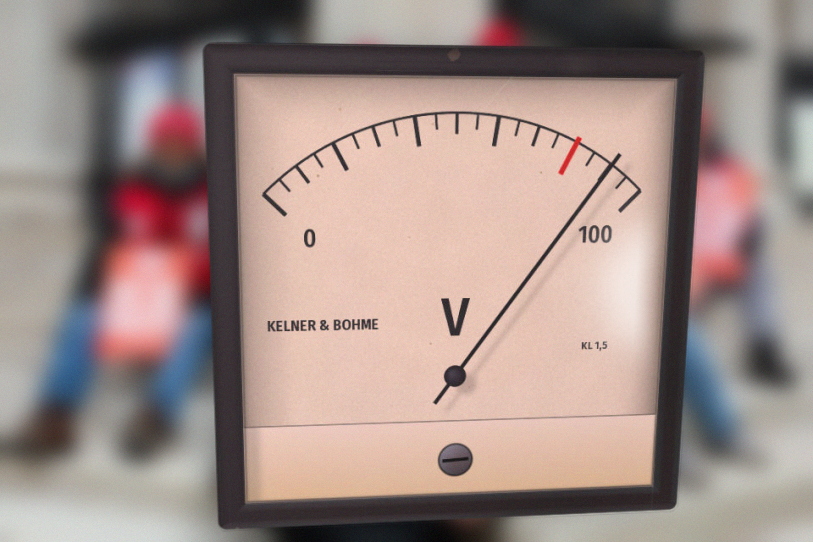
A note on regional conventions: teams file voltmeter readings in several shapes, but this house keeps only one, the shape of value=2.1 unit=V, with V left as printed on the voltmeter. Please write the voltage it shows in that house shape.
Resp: value=90 unit=V
